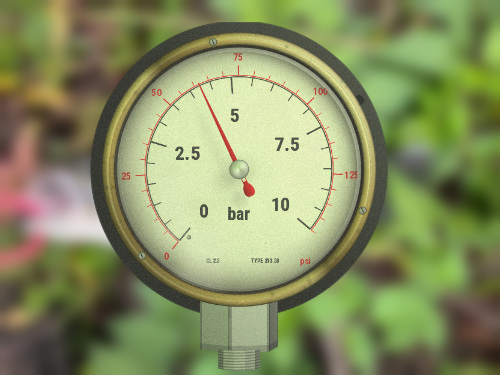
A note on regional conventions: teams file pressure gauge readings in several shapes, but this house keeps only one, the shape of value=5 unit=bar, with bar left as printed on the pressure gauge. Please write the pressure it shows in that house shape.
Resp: value=4.25 unit=bar
